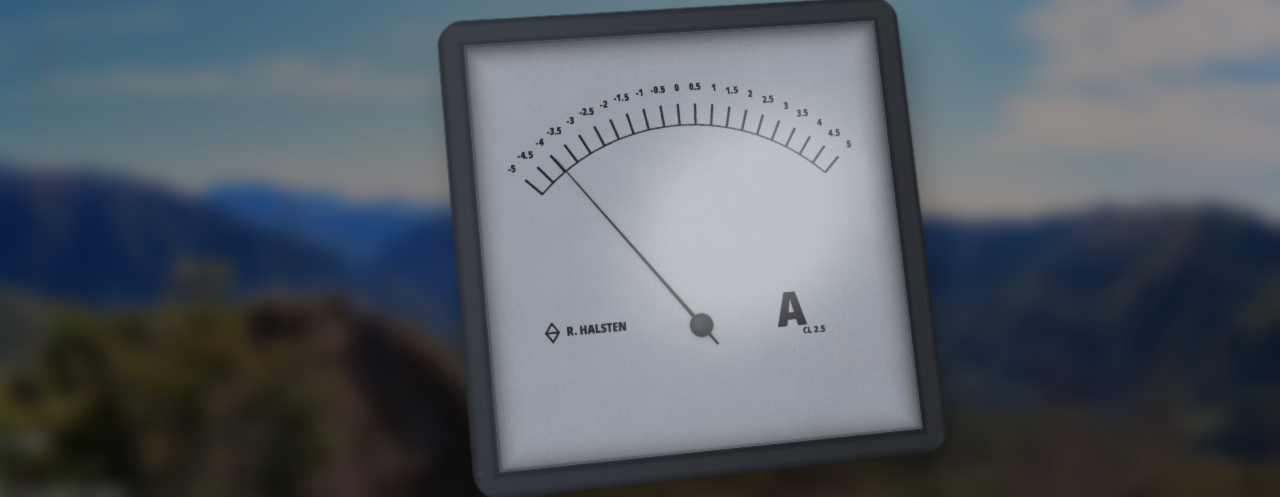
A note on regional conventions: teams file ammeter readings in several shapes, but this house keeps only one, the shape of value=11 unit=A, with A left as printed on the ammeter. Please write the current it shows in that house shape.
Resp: value=-4 unit=A
